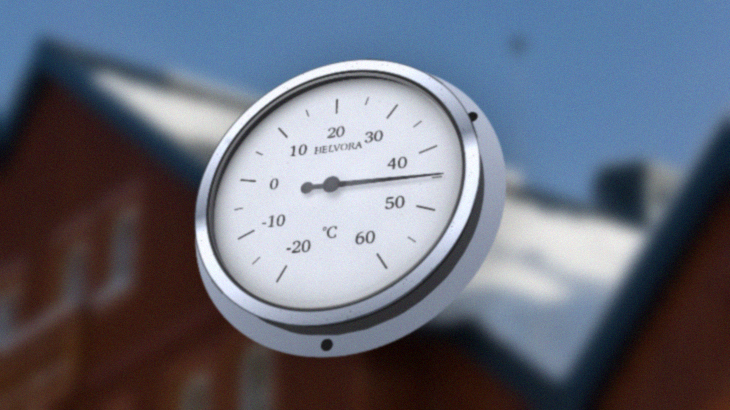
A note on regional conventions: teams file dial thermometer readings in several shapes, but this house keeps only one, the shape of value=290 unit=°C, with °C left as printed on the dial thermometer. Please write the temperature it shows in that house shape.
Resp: value=45 unit=°C
